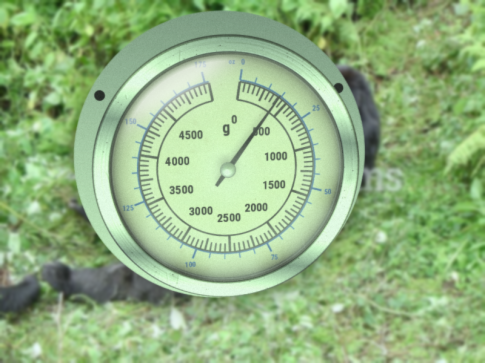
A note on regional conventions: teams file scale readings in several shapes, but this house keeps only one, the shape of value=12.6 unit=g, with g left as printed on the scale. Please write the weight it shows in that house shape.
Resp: value=400 unit=g
